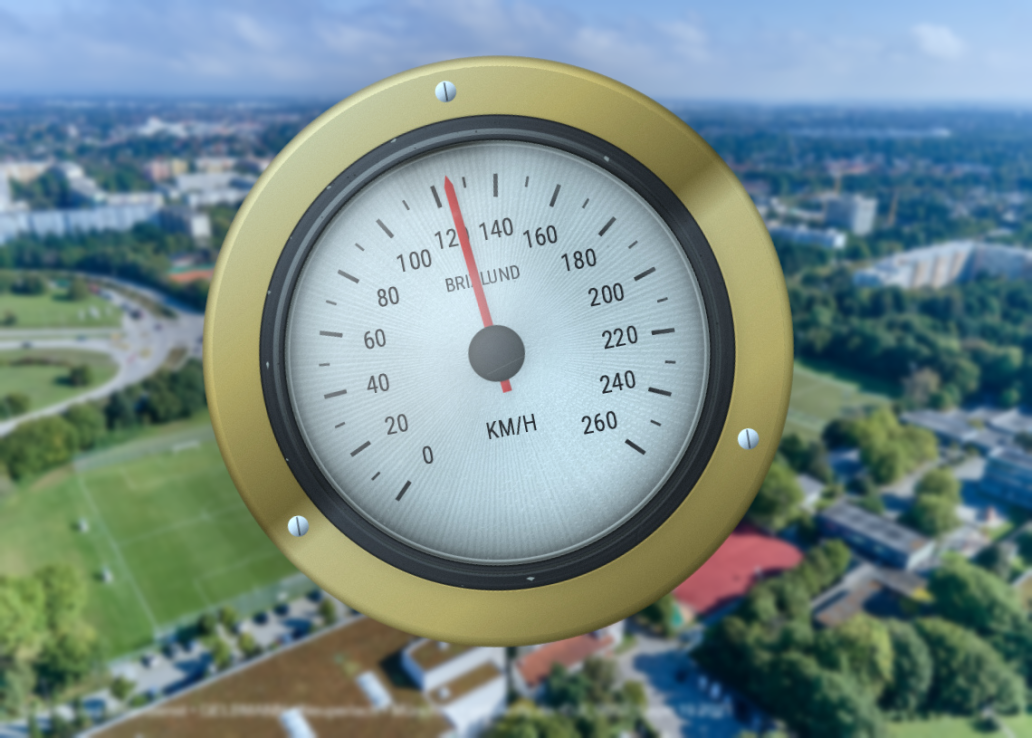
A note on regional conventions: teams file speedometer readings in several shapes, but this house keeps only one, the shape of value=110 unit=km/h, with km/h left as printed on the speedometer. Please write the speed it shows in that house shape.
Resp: value=125 unit=km/h
